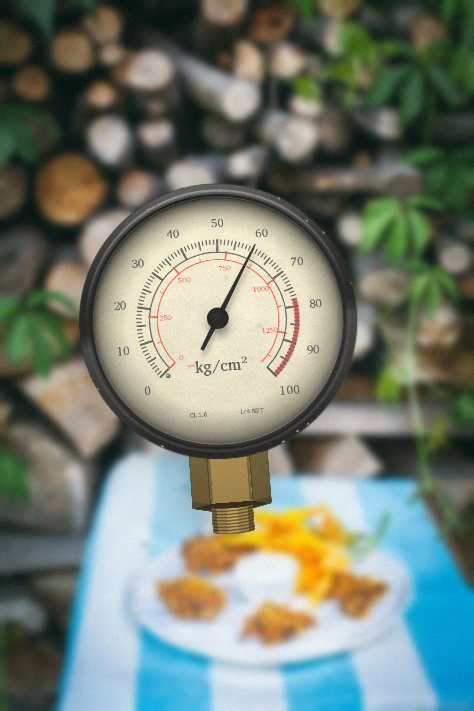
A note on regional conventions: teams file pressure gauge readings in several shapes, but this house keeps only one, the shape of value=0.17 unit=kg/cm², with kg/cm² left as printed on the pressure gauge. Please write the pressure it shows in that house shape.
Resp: value=60 unit=kg/cm²
